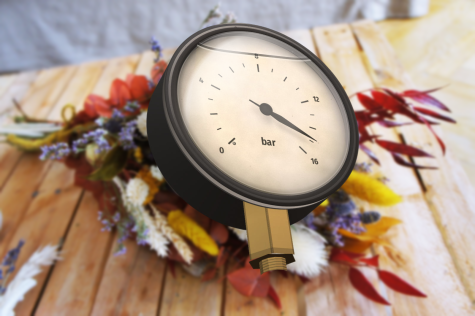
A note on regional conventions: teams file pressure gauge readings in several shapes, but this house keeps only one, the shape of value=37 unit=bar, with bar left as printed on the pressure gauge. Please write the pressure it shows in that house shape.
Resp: value=15 unit=bar
